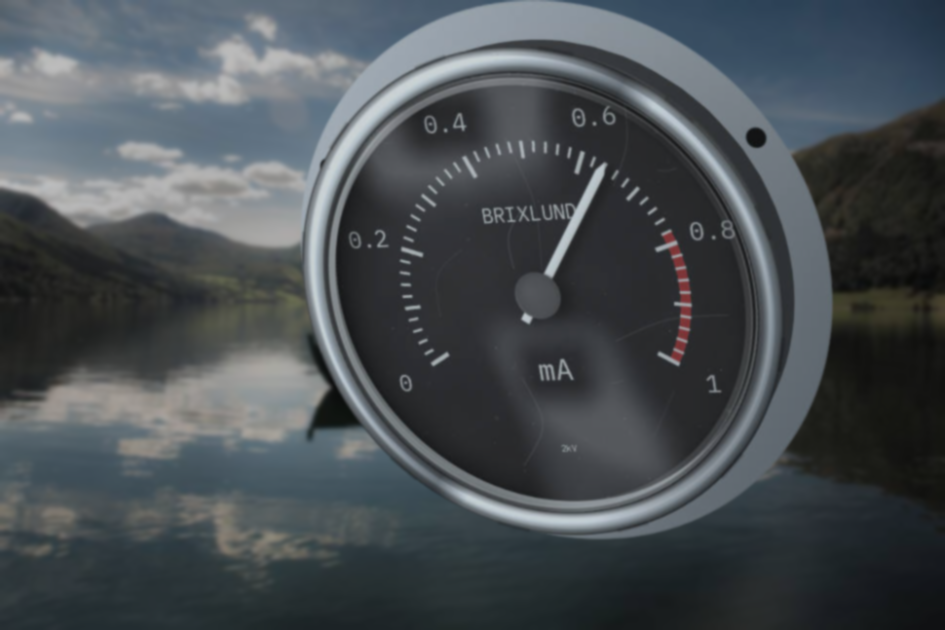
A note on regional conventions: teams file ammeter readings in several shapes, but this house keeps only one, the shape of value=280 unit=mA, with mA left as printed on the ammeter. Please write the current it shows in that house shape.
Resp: value=0.64 unit=mA
